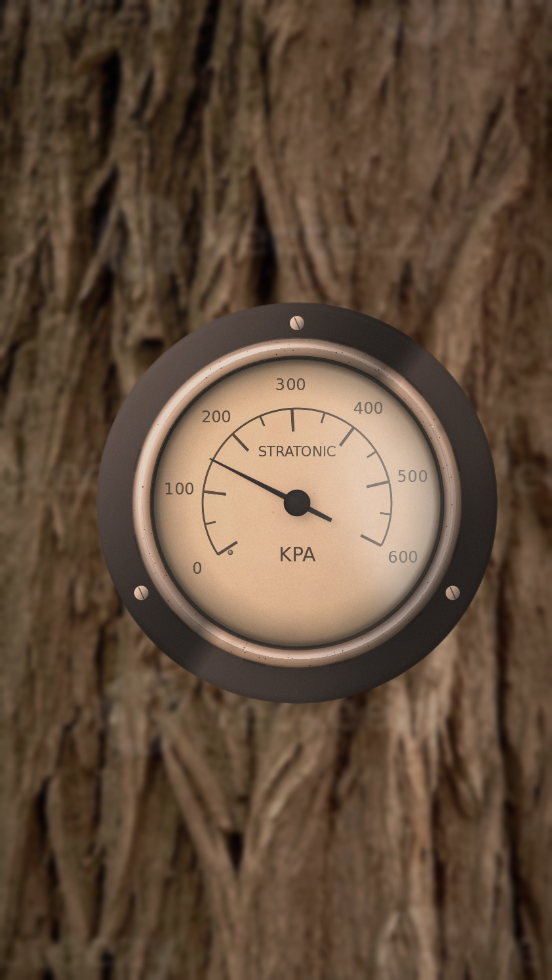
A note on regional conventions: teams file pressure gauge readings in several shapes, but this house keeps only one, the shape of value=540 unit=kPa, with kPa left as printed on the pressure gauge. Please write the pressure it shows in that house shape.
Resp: value=150 unit=kPa
